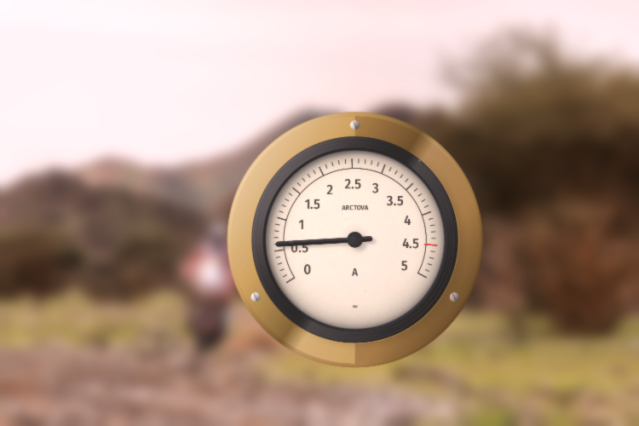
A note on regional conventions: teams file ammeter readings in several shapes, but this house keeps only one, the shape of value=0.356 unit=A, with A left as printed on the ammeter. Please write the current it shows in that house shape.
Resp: value=0.6 unit=A
